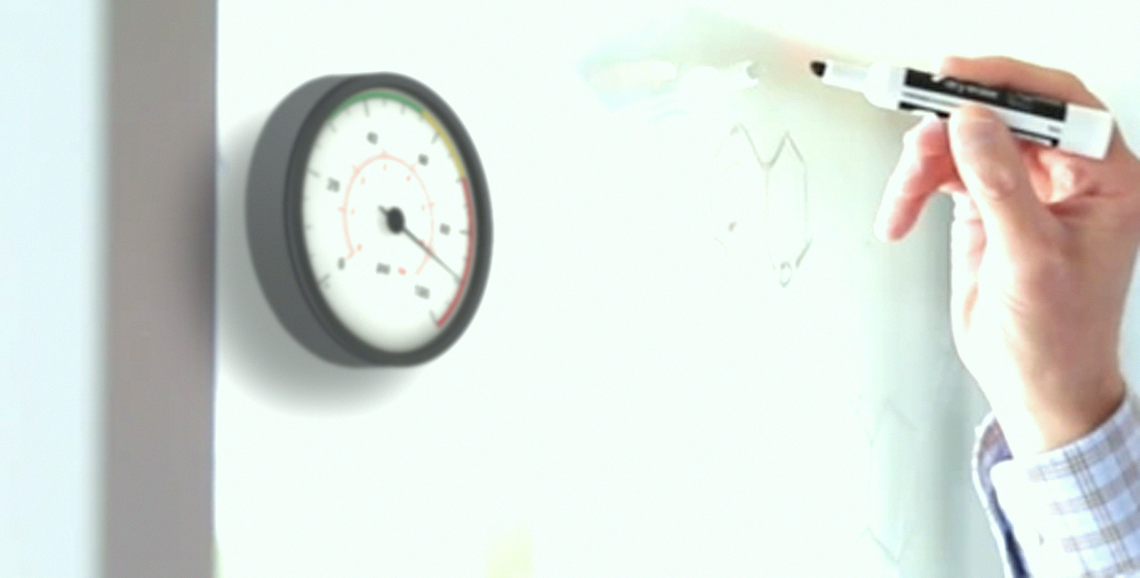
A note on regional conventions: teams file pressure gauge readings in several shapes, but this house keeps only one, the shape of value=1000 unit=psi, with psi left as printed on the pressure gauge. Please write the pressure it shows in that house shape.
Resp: value=90 unit=psi
